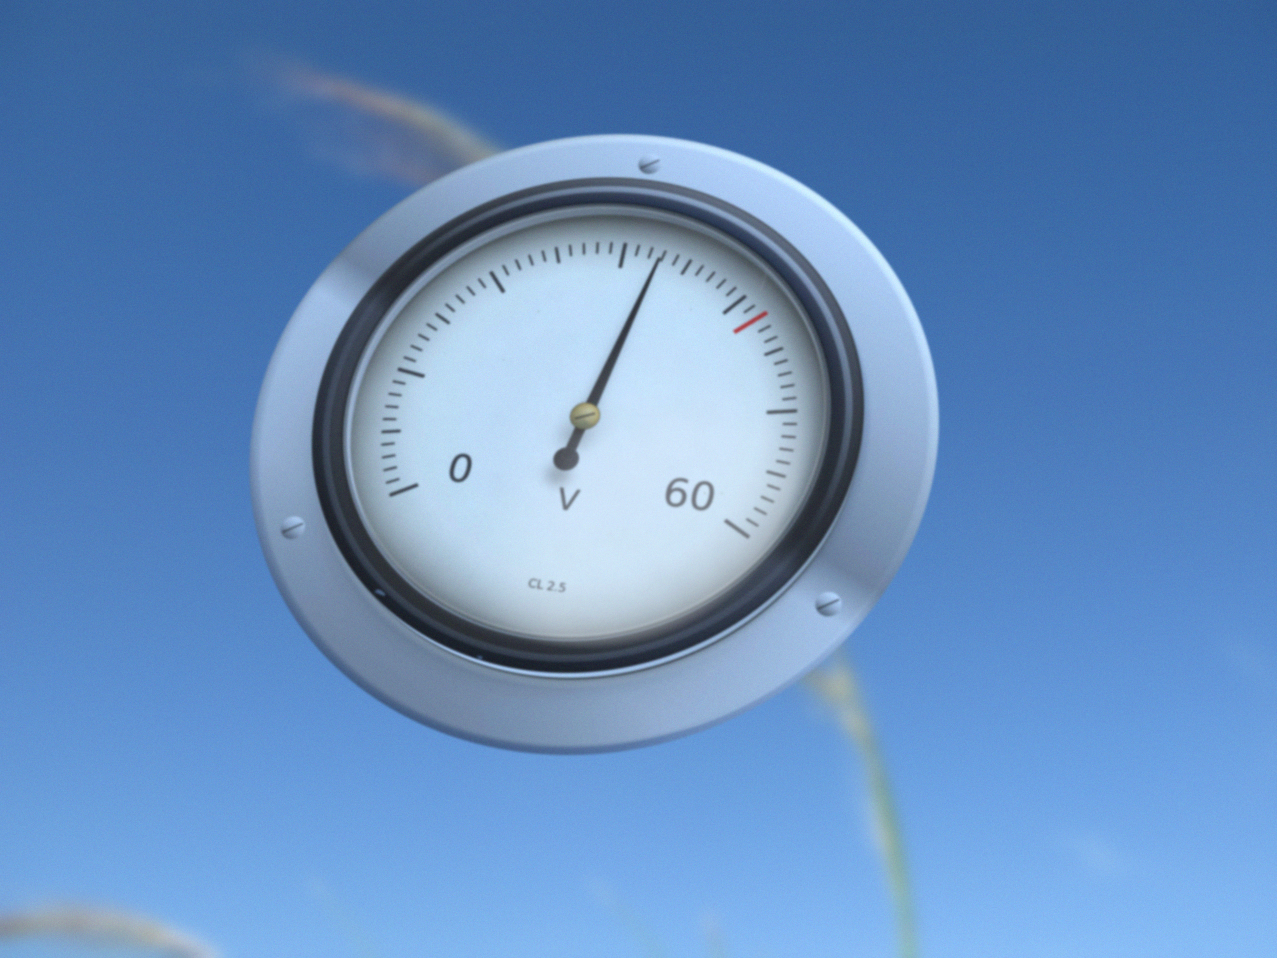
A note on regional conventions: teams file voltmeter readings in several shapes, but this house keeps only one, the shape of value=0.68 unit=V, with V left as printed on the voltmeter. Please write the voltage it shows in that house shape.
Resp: value=33 unit=V
